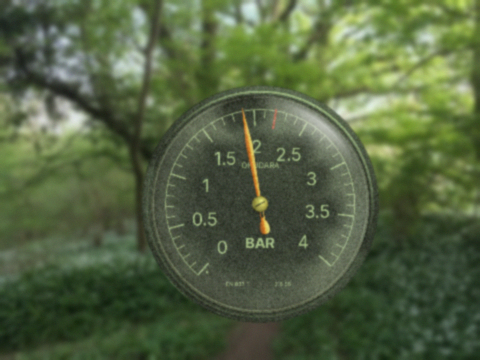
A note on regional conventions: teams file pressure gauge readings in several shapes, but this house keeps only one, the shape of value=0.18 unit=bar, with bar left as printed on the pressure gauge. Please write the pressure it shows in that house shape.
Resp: value=1.9 unit=bar
